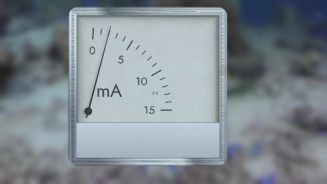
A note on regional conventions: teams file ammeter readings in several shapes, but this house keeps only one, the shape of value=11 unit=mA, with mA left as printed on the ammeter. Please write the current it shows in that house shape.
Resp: value=2 unit=mA
